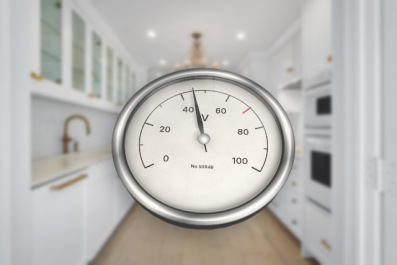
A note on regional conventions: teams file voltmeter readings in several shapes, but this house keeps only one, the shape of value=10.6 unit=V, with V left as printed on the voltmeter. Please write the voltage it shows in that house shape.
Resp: value=45 unit=V
